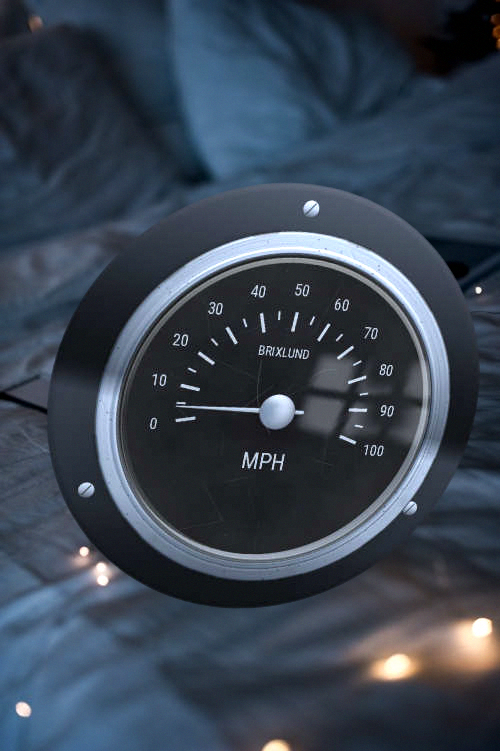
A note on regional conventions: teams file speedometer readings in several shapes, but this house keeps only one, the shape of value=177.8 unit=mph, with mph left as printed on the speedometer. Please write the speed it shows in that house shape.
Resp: value=5 unit=mph
